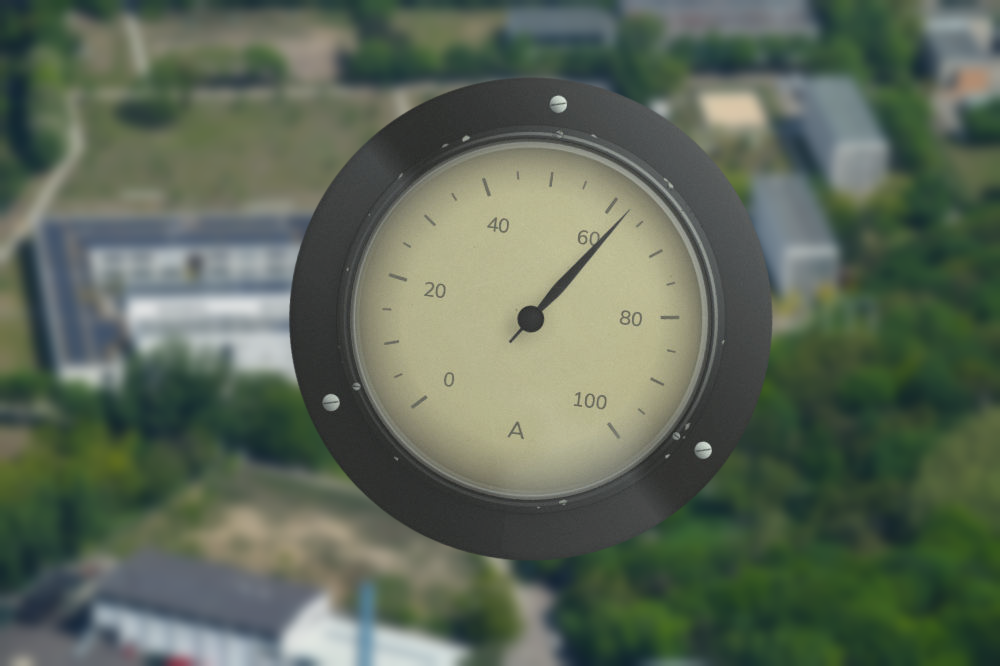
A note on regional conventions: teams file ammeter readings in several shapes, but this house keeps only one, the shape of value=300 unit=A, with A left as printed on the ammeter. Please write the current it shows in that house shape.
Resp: value=62.5 unit=A
